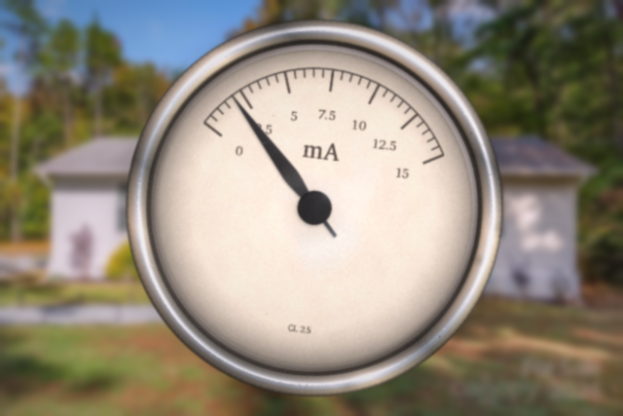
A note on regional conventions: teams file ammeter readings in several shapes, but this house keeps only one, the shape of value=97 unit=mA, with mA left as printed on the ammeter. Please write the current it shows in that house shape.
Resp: value=2 unit=mA
